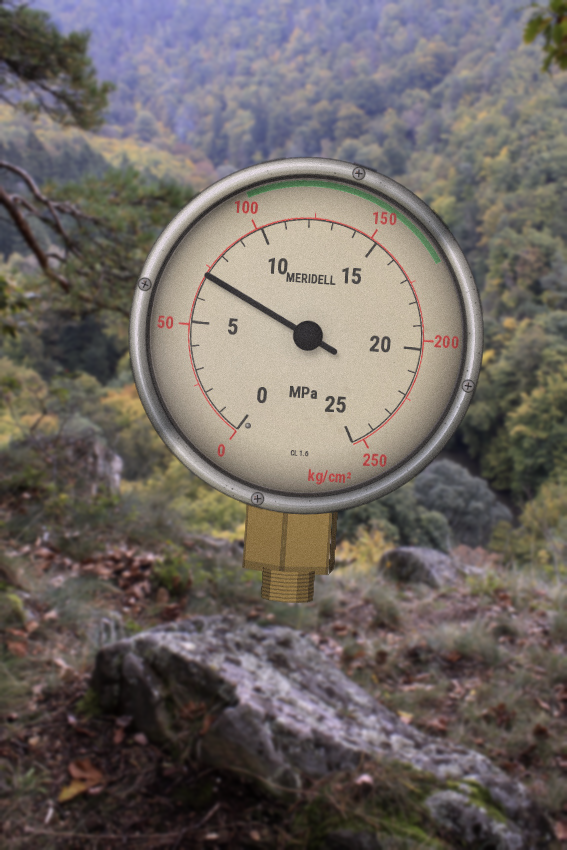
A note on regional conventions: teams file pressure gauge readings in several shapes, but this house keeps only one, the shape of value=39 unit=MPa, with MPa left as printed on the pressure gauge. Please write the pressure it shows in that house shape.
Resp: value=7 unit=MPa
